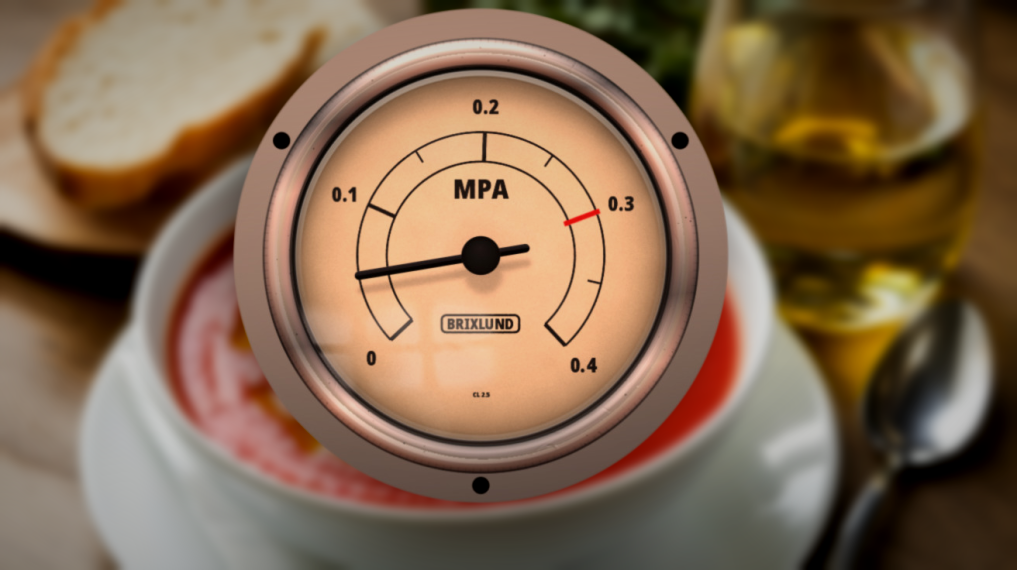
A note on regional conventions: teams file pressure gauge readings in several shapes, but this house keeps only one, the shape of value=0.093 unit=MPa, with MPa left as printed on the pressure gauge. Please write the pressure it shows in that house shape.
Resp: value=0.05 unit=MPa
